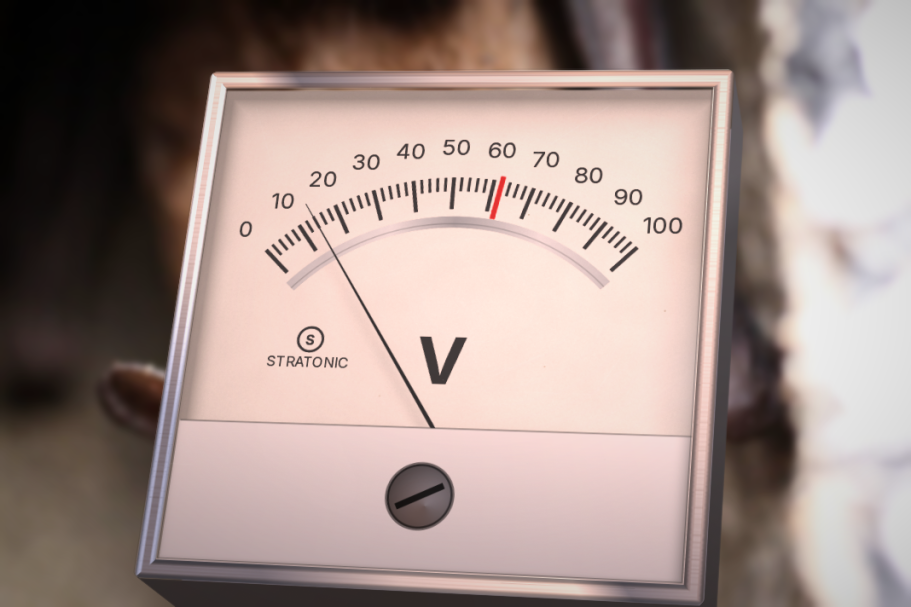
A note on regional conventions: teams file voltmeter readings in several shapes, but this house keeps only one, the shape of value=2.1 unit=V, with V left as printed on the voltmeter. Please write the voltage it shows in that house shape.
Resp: value=14 unit=V
